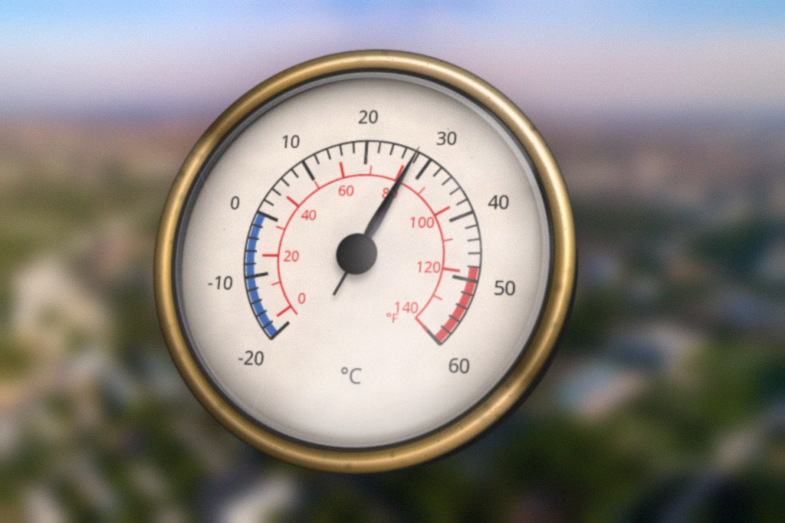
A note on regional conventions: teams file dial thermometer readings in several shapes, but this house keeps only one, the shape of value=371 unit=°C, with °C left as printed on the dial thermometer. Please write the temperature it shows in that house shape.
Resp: value=28 unit=°C
